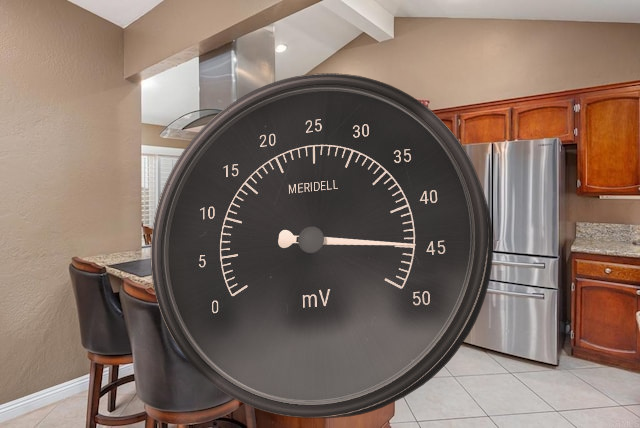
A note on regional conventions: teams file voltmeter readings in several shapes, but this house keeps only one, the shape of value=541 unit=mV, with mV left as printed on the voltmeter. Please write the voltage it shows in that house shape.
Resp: value=45 unit=mV
